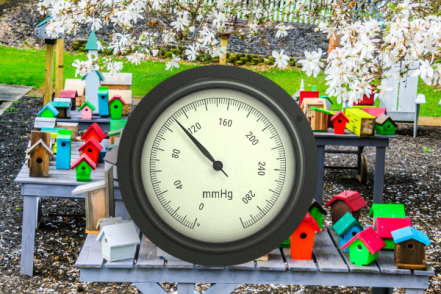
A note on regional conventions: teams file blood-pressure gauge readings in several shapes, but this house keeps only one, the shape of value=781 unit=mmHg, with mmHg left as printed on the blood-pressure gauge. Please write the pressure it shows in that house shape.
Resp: value=110 unit=mmHg
